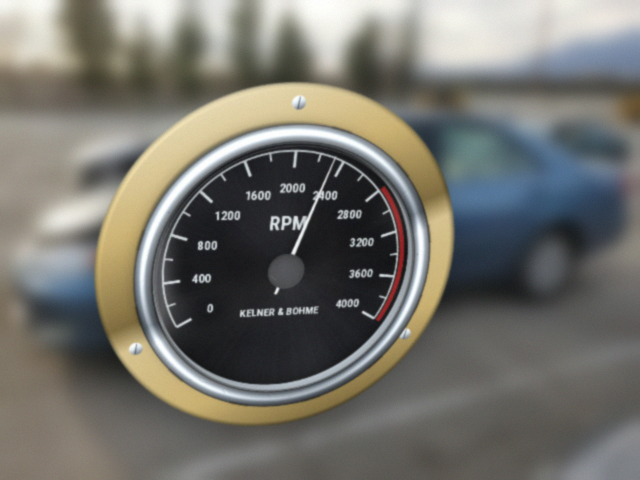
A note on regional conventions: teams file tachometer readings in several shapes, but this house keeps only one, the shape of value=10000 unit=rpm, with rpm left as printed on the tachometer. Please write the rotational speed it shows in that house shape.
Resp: value=2300 unit=rpm
